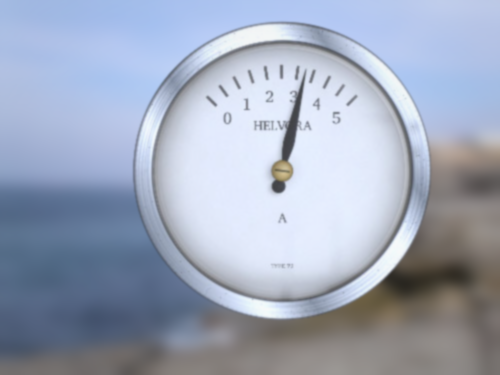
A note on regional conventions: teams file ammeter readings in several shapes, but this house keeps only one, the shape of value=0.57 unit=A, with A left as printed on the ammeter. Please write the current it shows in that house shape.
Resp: value=3.25 unit=A
